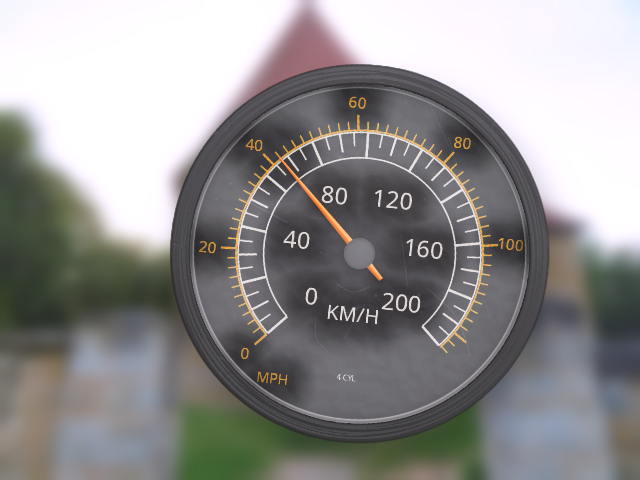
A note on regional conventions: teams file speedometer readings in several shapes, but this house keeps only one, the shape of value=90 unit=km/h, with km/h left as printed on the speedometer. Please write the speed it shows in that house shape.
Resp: value=67.5 unit=km/h
